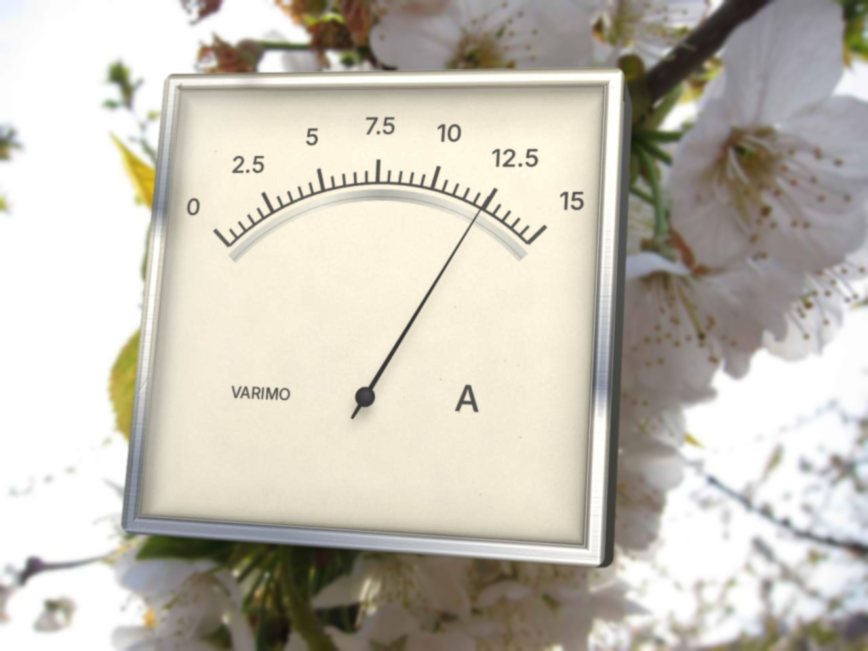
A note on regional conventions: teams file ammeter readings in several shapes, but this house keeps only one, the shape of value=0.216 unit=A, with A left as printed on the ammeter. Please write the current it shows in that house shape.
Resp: value=12.5 unit=A
